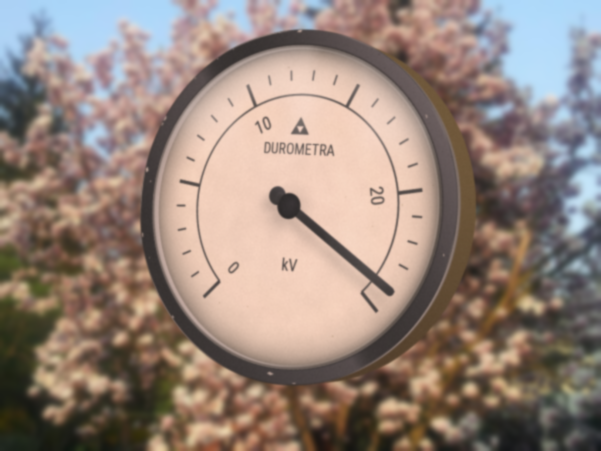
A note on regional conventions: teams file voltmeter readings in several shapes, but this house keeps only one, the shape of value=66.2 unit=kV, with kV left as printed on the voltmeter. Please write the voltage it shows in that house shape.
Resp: value=24 unit=kV
